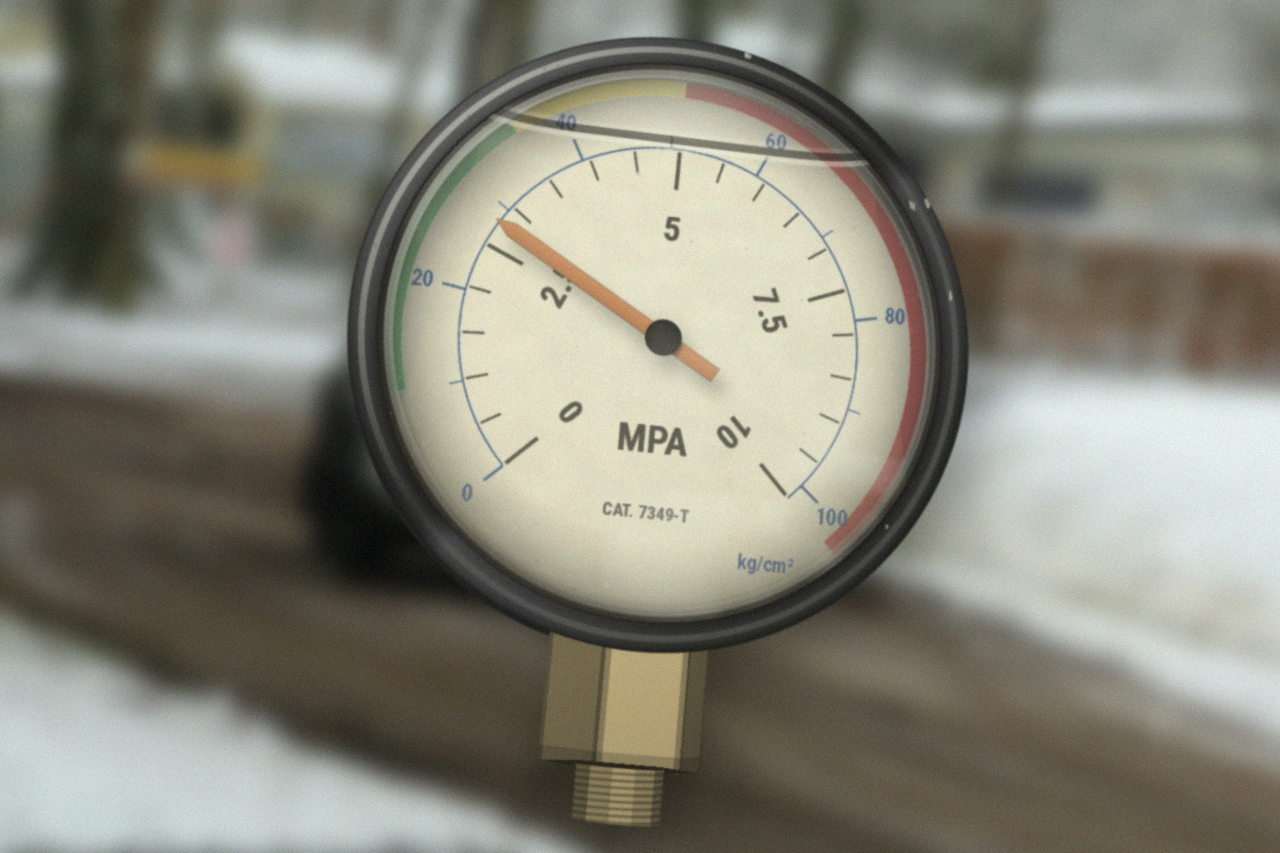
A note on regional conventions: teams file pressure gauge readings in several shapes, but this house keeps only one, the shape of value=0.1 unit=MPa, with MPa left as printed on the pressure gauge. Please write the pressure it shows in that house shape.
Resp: value=2.75 unit=MPa
